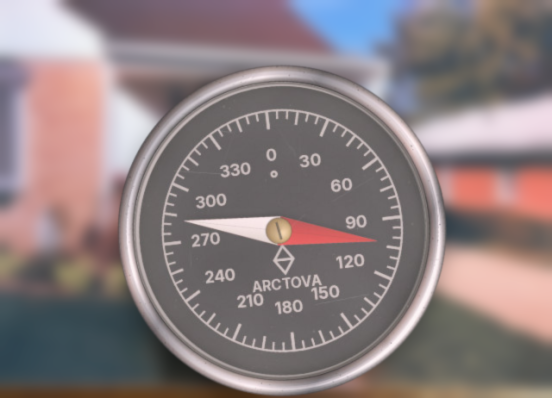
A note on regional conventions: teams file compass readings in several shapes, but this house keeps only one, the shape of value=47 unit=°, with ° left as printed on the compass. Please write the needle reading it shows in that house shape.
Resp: value=102.5 unit=°
